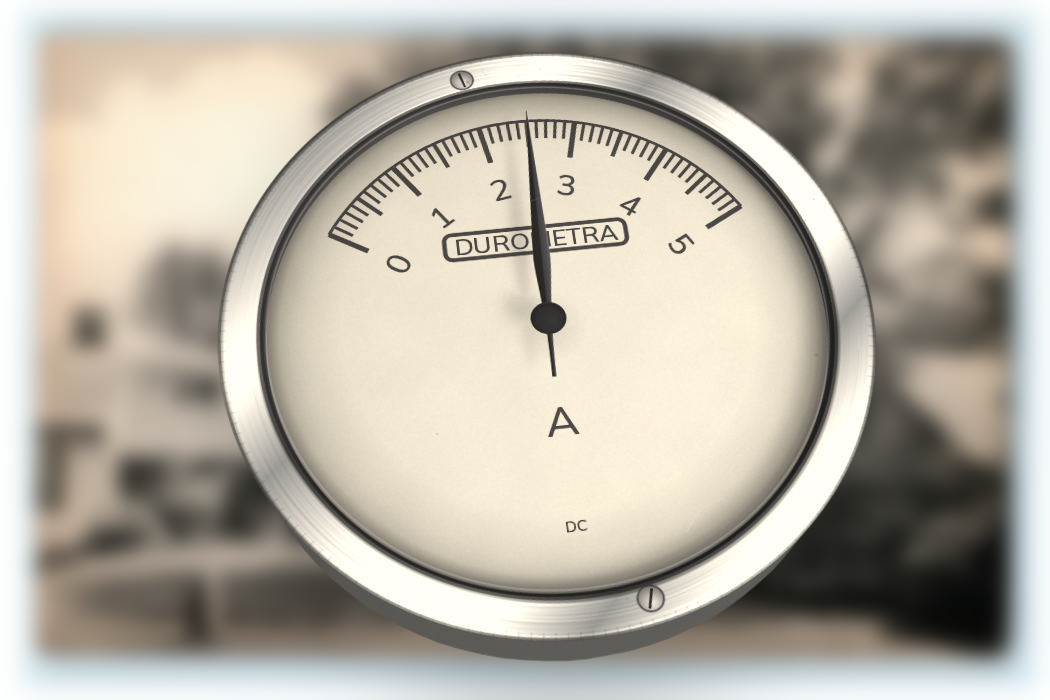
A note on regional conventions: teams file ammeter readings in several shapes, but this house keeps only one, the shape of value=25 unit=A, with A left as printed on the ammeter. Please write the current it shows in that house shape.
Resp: value=2.5 unit=A
